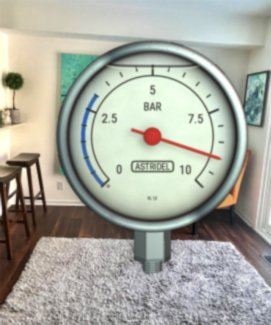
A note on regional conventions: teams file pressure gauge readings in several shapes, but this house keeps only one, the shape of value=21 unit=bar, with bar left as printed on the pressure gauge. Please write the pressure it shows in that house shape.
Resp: value=9 unit=bar
